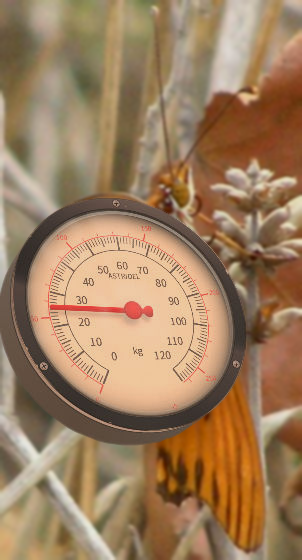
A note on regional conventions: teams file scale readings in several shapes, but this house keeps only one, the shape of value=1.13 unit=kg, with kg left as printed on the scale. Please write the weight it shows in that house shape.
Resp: value=25 unit=kg
